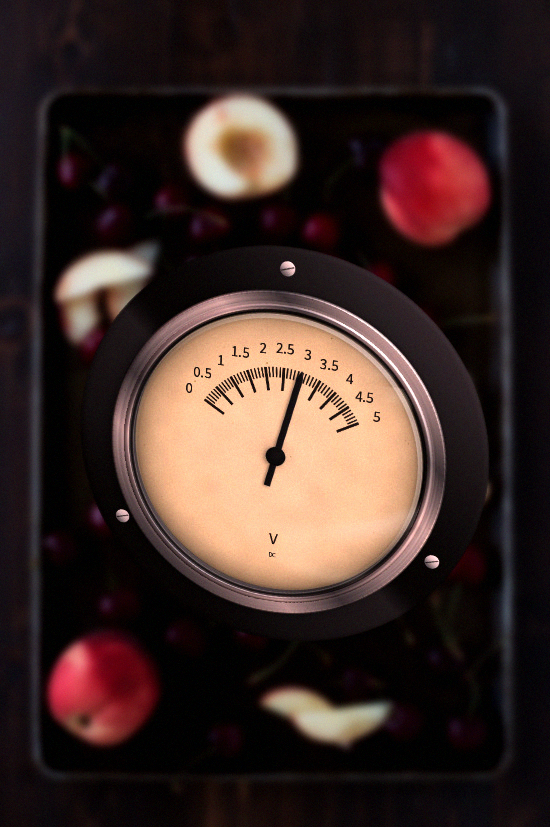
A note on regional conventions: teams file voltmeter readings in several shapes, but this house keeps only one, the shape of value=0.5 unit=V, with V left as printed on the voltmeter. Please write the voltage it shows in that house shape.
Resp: value=3 unit=V
